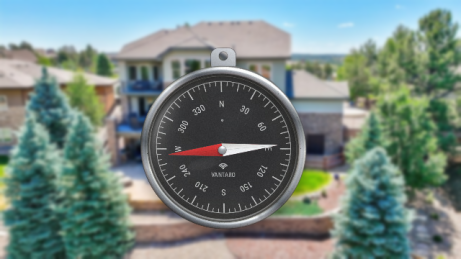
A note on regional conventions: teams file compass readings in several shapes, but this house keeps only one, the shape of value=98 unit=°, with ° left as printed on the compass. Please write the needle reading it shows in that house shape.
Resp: value=265 unit=°
